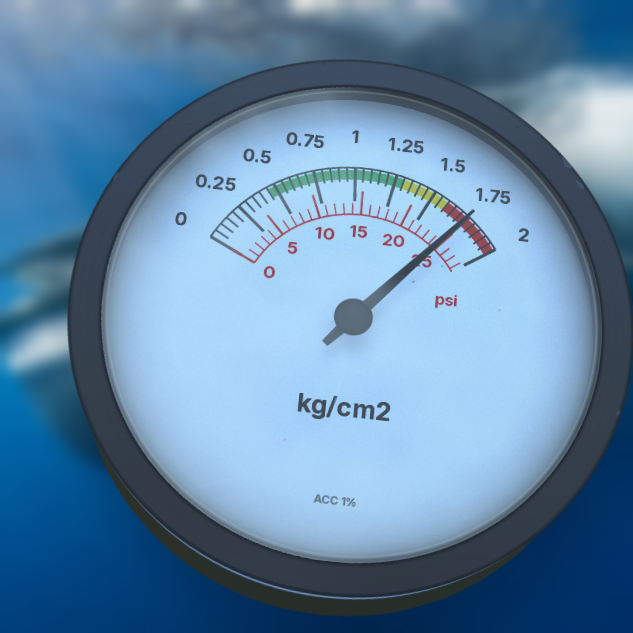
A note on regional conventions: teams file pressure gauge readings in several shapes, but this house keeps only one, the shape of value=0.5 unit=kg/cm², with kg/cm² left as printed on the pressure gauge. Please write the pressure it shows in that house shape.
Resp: value=1.75 unit=kg/cm²
